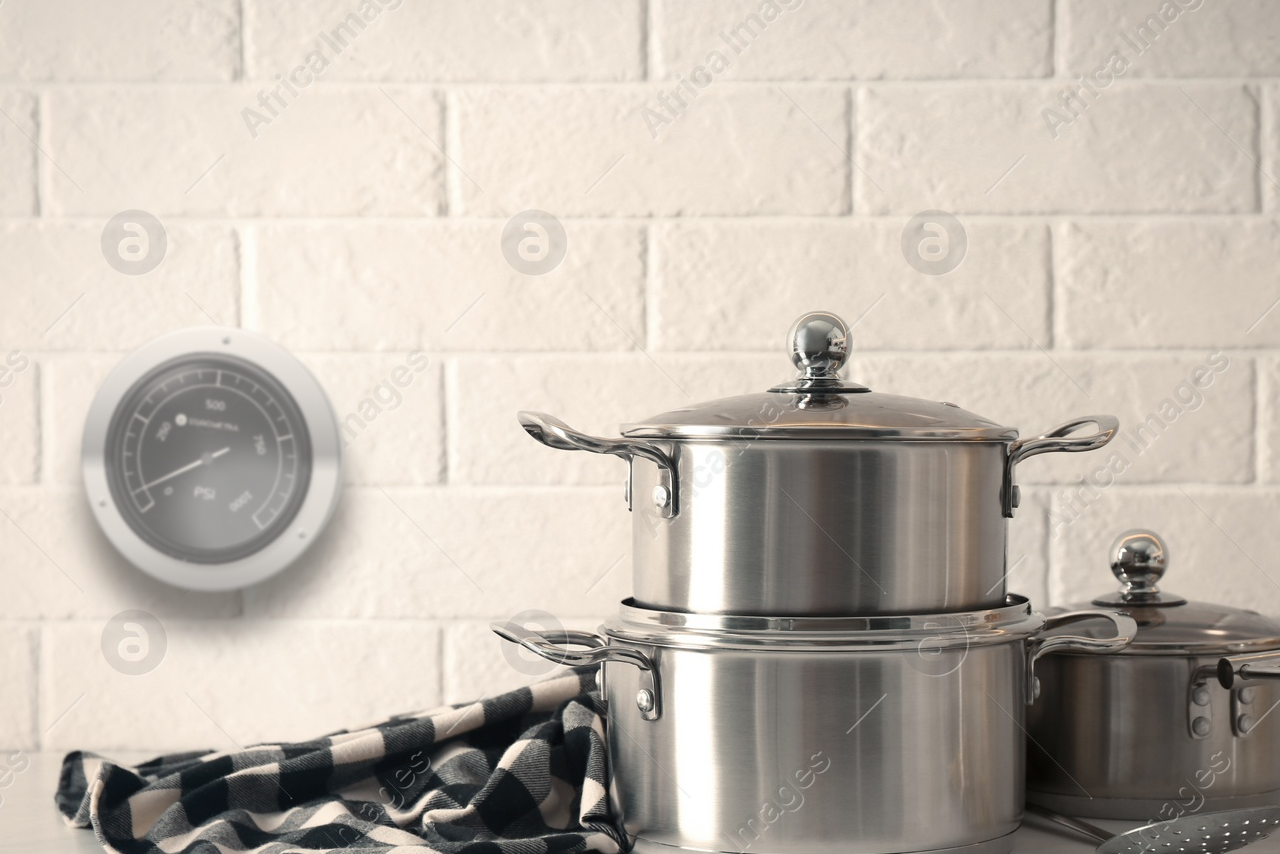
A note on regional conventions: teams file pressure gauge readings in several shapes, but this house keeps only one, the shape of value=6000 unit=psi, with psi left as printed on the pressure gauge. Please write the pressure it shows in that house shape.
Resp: value=50 unit=psi
